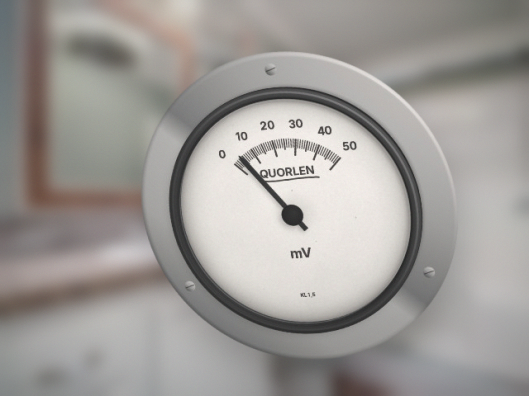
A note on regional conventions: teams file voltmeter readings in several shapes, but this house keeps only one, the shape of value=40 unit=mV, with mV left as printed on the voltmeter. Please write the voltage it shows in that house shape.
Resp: value=5 unit=mV
